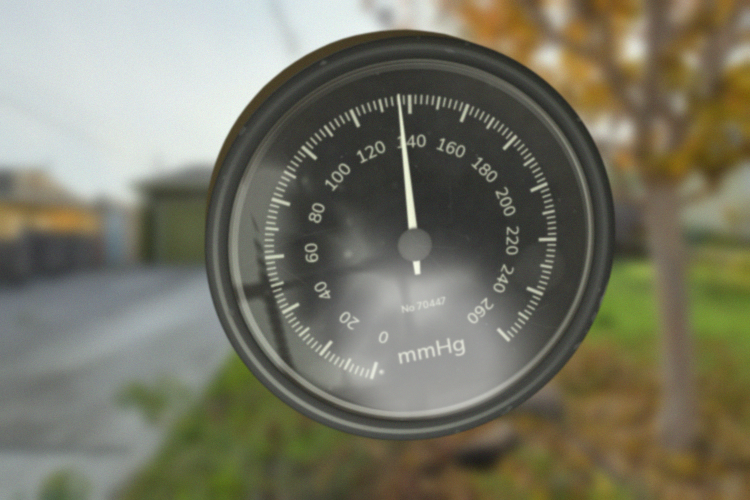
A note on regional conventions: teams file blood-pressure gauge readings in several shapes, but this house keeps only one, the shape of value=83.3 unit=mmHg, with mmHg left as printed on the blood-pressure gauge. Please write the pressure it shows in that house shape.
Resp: value=136 unit=mmHg
